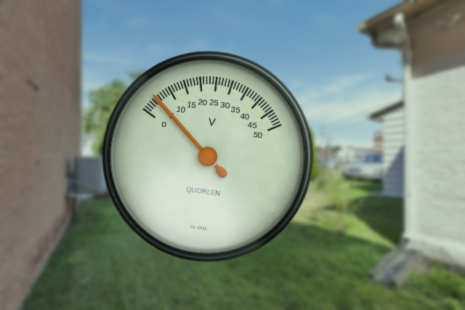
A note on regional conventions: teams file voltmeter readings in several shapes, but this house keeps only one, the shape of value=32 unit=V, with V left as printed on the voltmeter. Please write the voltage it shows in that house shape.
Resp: value=5 unit=V
